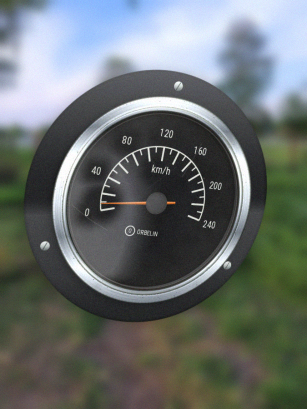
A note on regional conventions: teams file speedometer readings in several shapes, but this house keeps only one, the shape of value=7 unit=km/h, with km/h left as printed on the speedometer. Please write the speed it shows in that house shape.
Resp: value=10 unit=km/h
